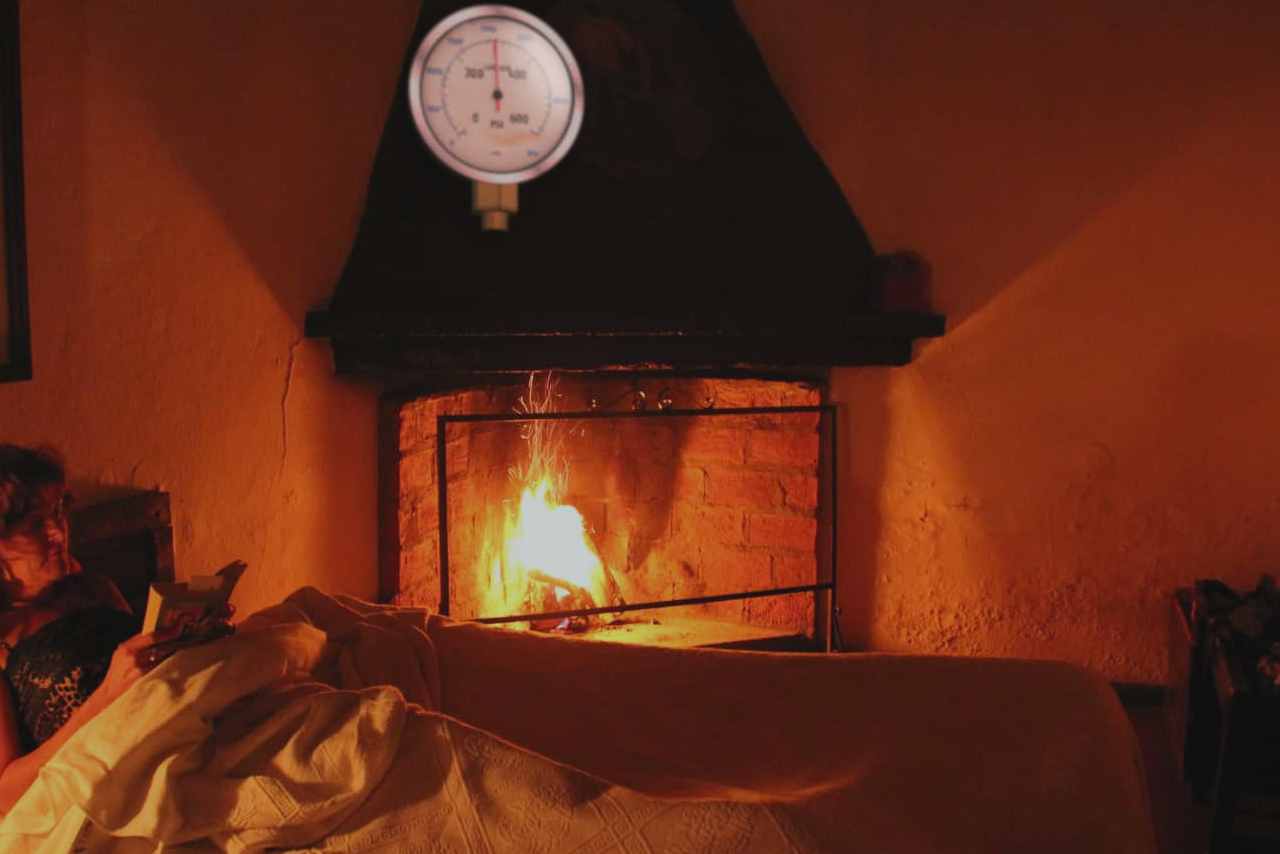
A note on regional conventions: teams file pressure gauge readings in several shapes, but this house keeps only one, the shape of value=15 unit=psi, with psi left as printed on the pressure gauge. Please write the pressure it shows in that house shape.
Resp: value=300 unit=psi
